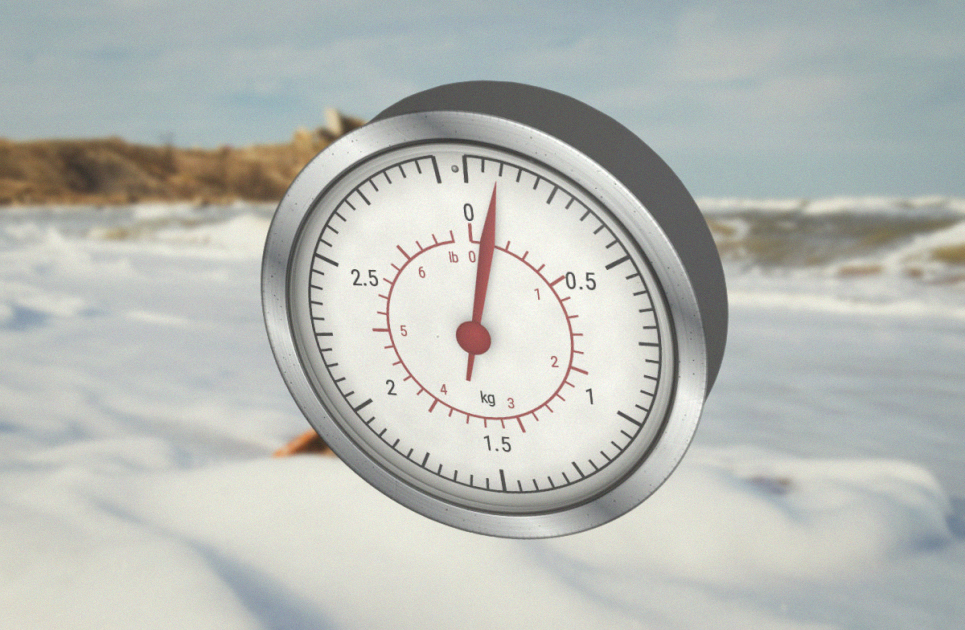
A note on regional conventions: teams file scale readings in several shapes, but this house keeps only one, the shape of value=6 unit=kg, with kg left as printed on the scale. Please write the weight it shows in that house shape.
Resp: value=0.1 unit=kg
